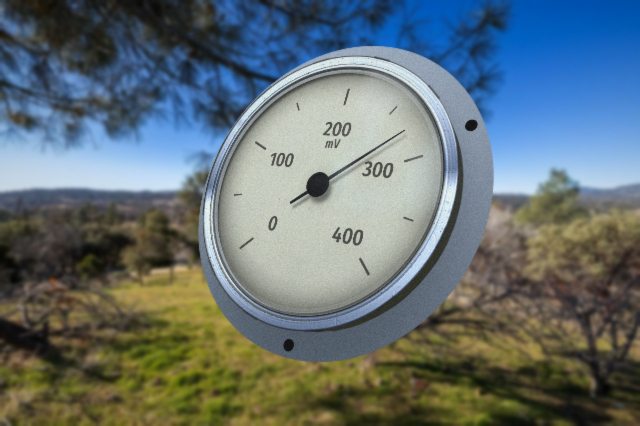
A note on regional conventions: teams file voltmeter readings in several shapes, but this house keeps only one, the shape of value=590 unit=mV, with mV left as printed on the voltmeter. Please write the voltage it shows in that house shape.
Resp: value=275 unit=mV
